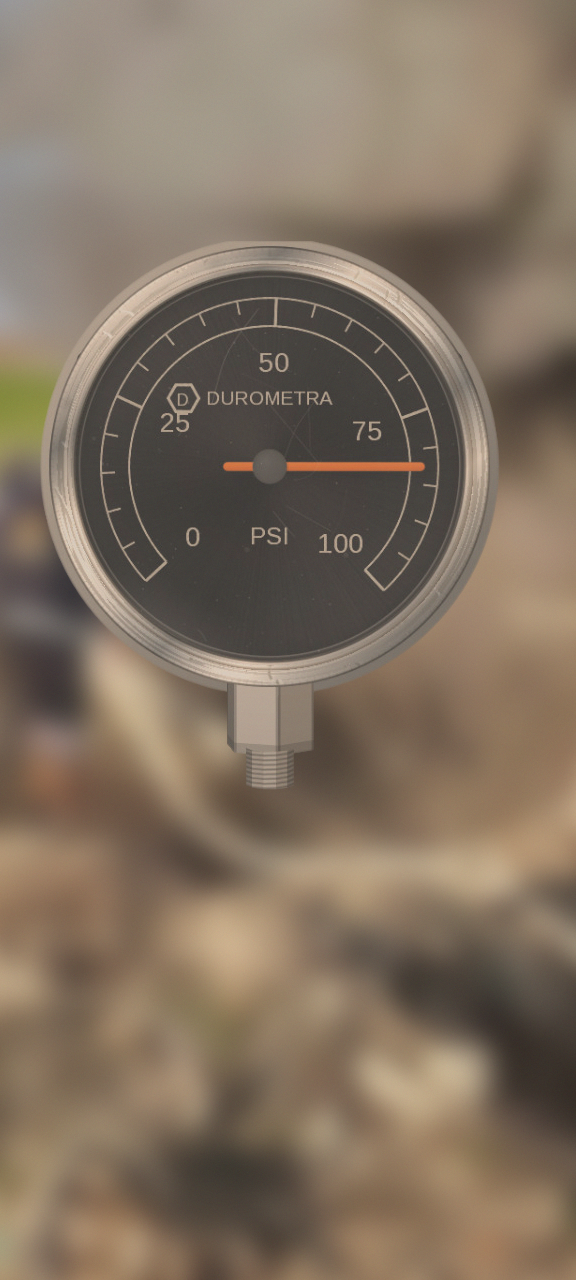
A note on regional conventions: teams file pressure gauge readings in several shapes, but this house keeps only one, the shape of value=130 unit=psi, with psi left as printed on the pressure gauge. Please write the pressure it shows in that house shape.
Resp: value=82.5 unit=psi
